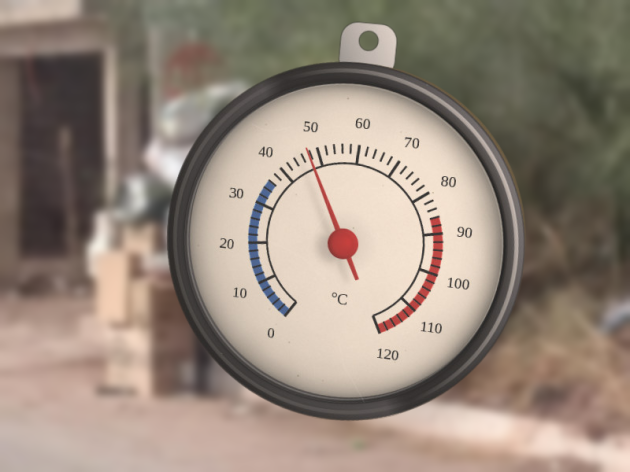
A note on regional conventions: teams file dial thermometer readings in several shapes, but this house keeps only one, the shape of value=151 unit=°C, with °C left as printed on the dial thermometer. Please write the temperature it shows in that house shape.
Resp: value=48 unit=°C
